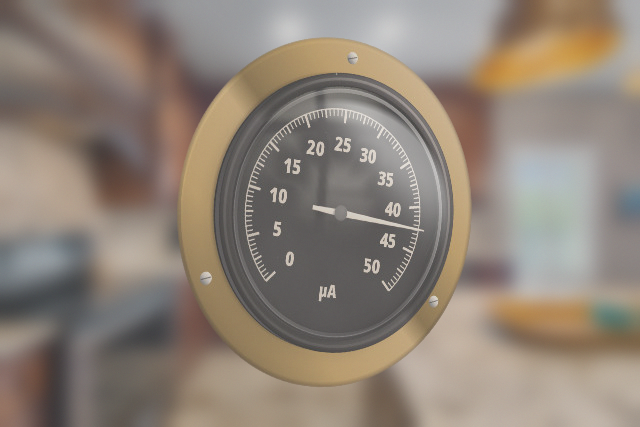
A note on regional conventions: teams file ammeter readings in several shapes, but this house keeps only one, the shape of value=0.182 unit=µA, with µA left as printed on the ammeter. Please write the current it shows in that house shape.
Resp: value=42.5 unit=µA
